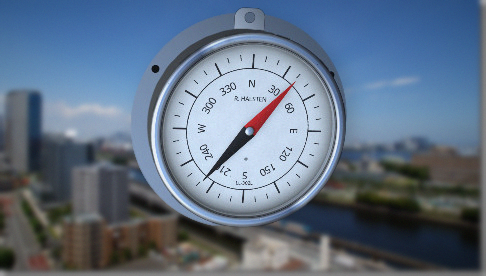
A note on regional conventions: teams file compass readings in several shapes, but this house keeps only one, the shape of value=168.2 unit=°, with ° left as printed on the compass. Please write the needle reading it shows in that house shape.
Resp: value=40 unit=°
